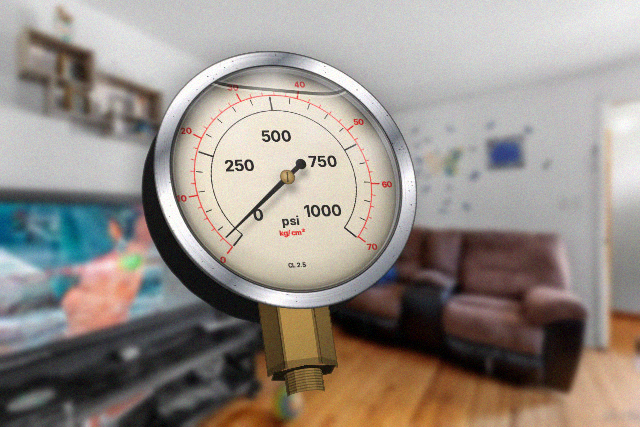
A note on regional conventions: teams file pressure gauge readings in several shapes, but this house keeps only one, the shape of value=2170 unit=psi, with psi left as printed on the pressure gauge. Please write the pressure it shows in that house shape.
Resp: value=25 unit=psi
